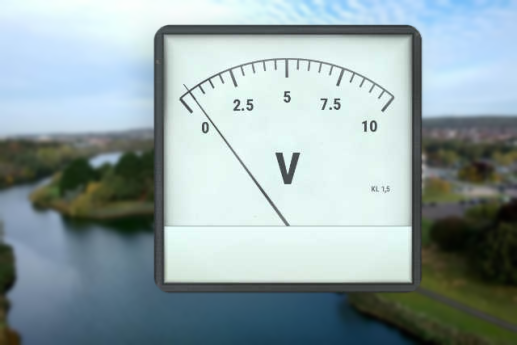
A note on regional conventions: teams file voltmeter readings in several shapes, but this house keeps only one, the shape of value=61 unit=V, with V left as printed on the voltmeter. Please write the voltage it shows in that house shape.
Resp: value=0.5 unit=V
